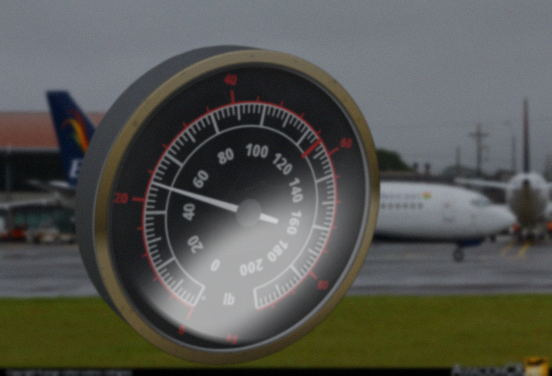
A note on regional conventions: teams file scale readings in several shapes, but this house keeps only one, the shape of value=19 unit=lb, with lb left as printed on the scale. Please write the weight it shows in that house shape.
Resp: value=50 unit=lb
